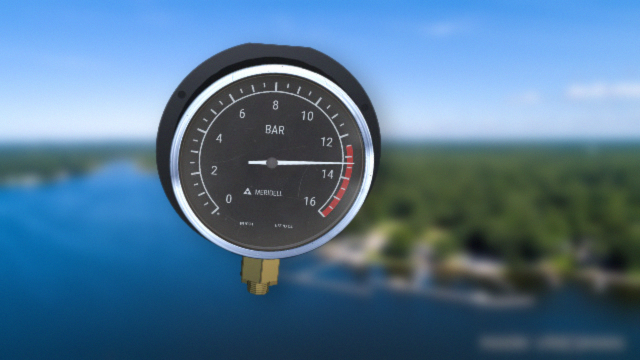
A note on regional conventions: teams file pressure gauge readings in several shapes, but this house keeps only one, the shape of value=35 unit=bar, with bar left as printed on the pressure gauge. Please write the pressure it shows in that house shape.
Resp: value=13.25 unit=bar
